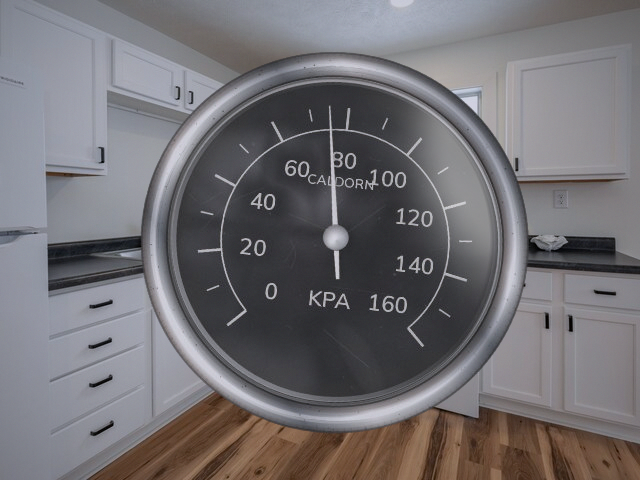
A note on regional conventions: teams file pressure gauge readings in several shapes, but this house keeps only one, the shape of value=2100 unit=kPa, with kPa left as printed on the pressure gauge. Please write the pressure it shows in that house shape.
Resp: value=75 unit=kPa
